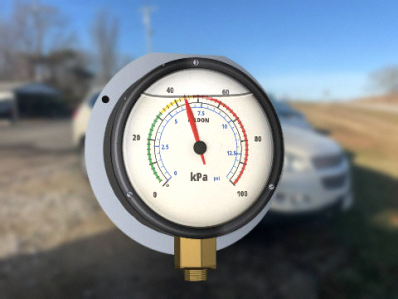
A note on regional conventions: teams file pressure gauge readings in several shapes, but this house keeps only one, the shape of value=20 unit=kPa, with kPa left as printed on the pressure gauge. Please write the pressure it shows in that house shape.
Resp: value=44 unit=kPa
